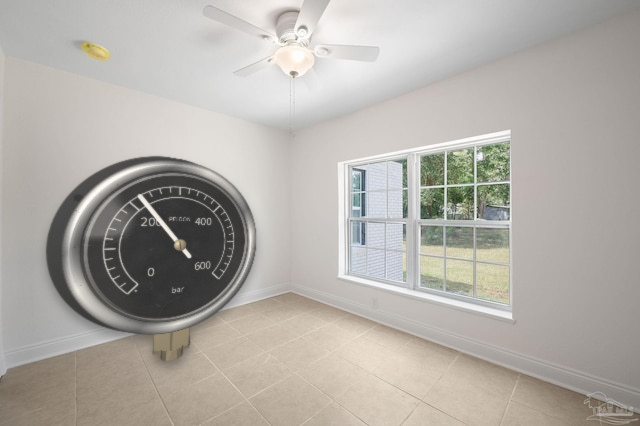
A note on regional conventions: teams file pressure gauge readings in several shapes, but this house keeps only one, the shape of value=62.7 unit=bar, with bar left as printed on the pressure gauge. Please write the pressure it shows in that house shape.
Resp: value=220 unit=bar
